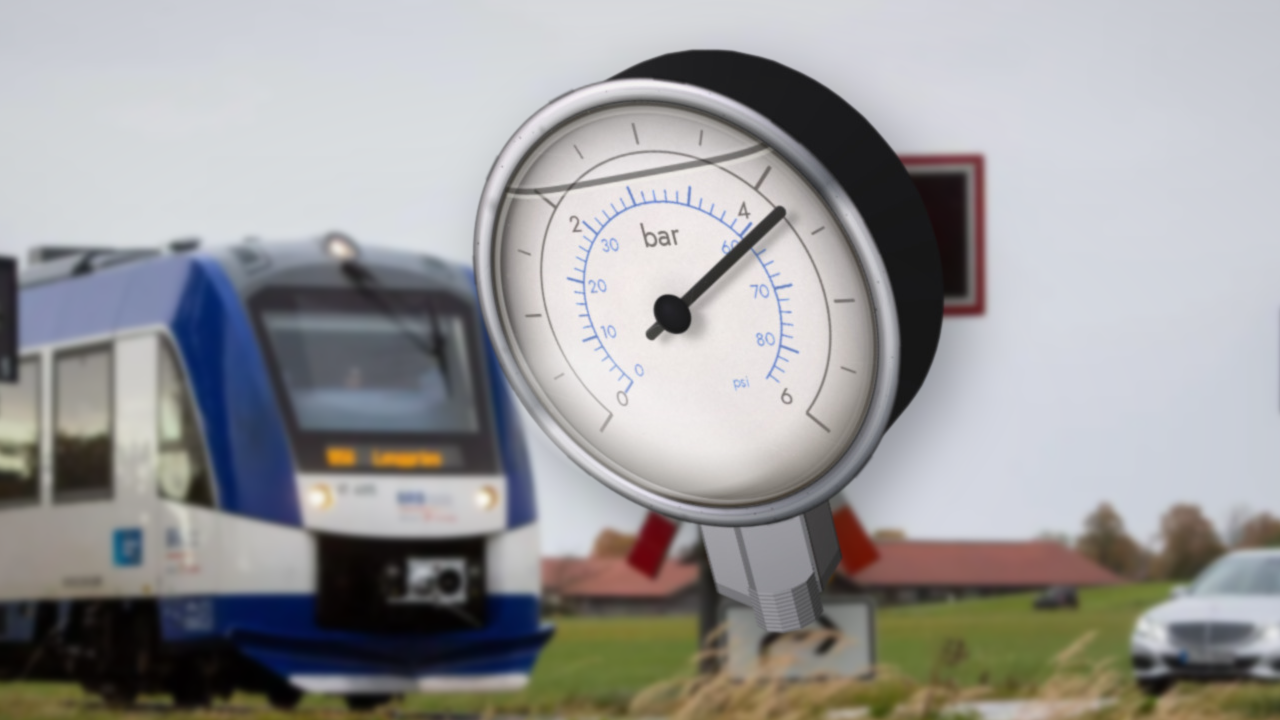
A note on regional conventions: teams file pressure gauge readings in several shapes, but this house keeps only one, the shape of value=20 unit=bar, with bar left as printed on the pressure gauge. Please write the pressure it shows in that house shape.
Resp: value=4.25 unit=bar
